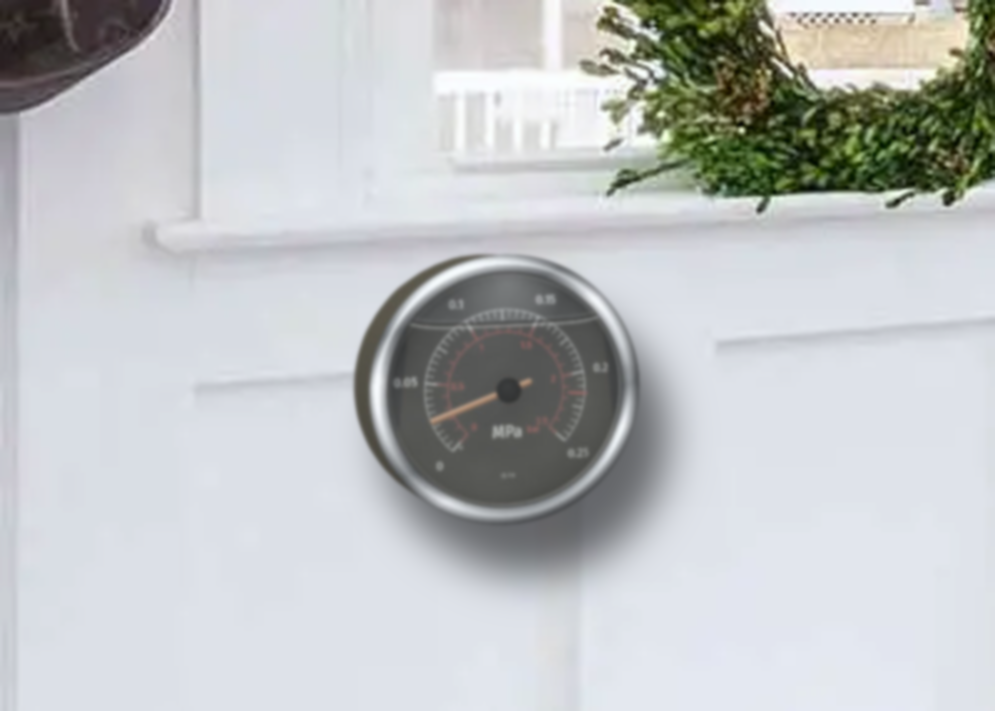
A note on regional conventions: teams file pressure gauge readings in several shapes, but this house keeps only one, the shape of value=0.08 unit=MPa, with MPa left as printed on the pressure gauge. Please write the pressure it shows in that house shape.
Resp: value=0.025 unit=MPa
